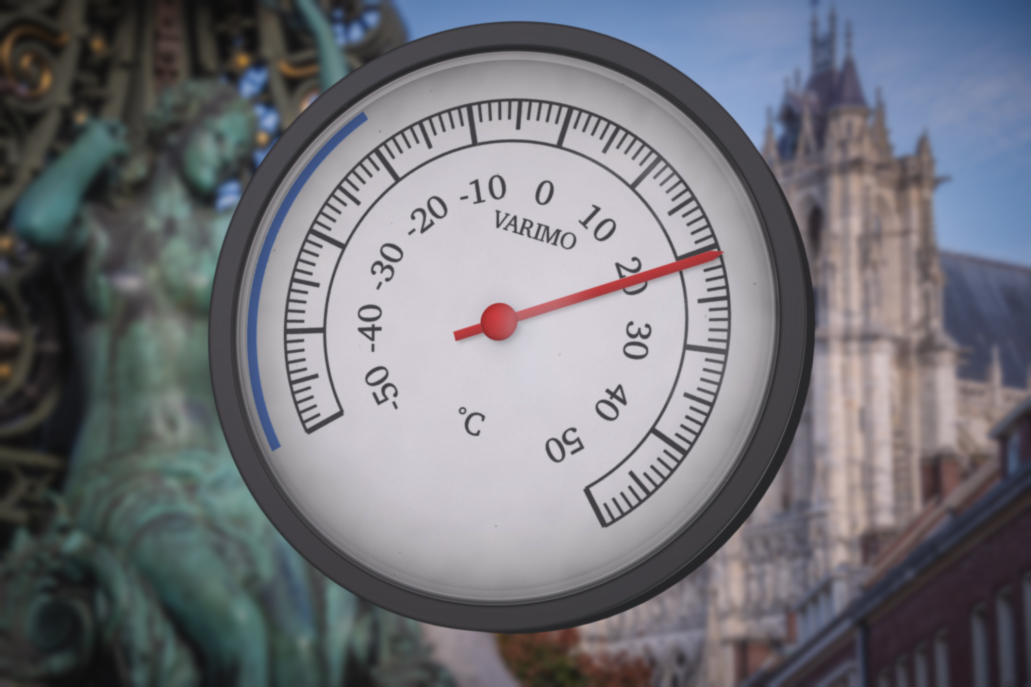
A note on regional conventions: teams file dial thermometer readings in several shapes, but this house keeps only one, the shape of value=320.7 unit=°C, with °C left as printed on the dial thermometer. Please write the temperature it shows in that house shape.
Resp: value=21 unit=°C
